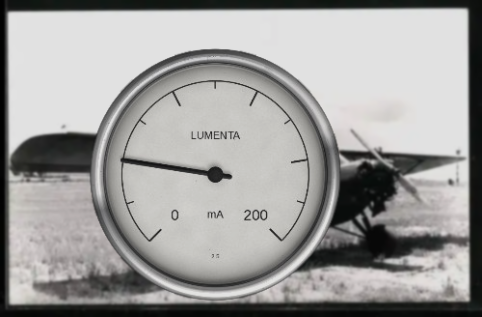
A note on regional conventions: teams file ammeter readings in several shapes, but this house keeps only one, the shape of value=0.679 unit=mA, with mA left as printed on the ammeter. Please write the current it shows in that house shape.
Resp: value=40 unit=mA
